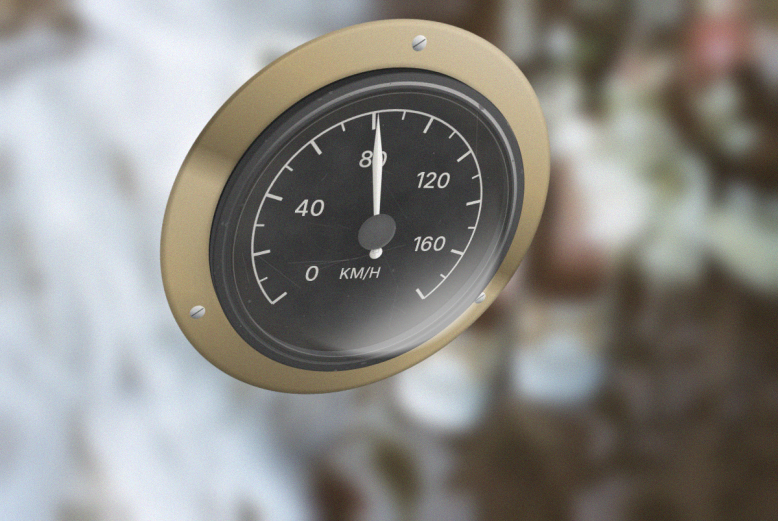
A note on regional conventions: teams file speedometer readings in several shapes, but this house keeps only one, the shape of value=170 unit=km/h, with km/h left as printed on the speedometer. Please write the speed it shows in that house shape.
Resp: value=80 unit=km/h
